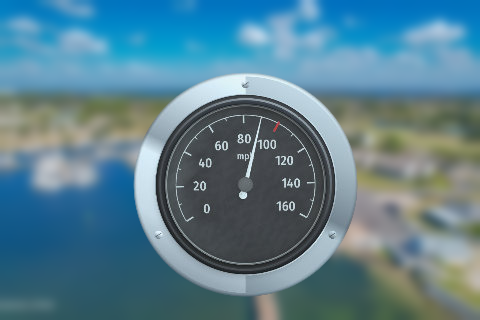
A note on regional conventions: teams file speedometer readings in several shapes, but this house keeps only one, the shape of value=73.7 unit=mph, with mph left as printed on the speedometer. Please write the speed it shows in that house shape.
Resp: value=90 unit=mph
